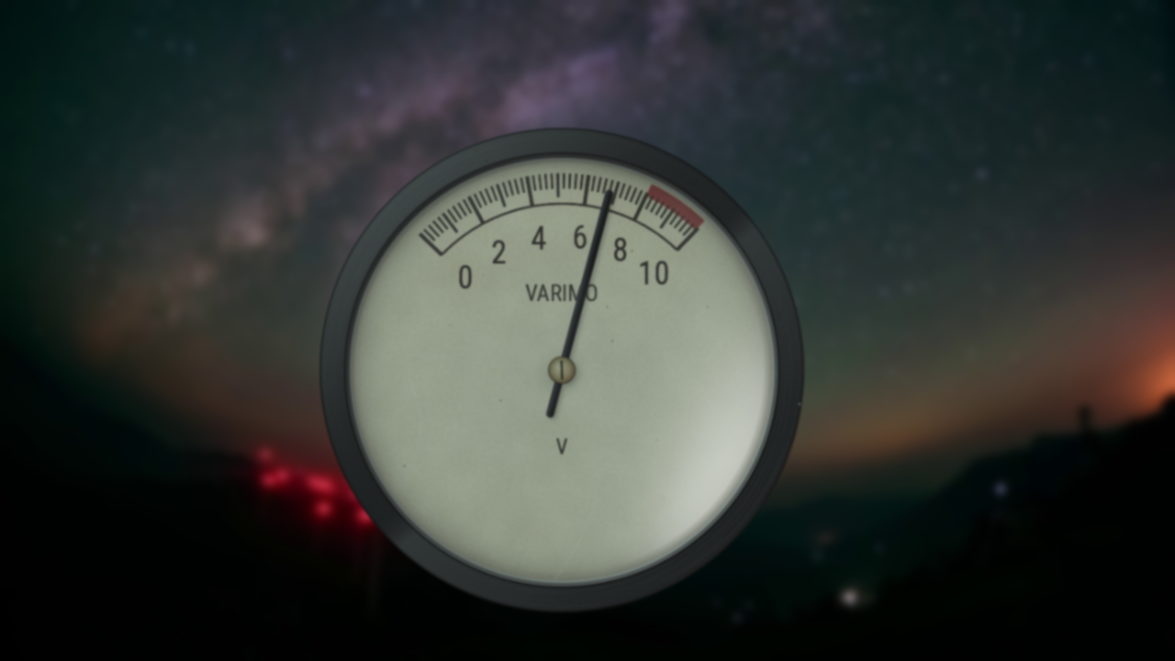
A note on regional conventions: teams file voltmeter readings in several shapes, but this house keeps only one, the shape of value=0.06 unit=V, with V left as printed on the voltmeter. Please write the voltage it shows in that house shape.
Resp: value=6.8 unit=V
